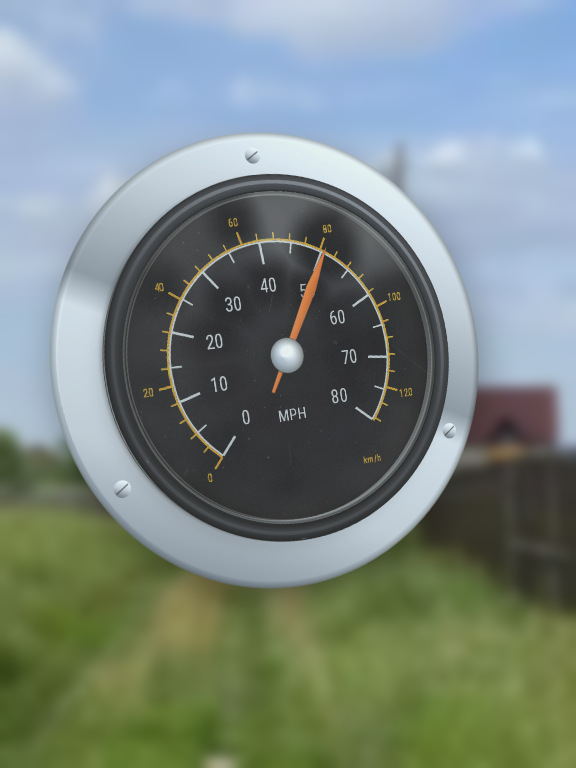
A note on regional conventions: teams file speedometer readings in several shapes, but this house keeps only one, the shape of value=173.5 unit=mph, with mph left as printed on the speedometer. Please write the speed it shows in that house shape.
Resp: value=50 unit=mph
